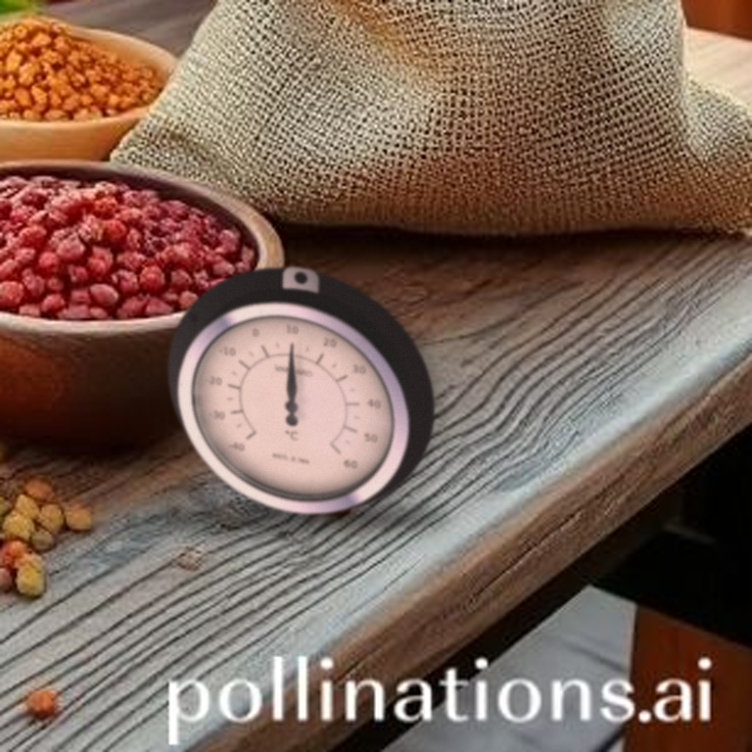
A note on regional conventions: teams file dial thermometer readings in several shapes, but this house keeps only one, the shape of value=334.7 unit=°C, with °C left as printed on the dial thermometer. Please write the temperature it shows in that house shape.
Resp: value=10 unit=°C
